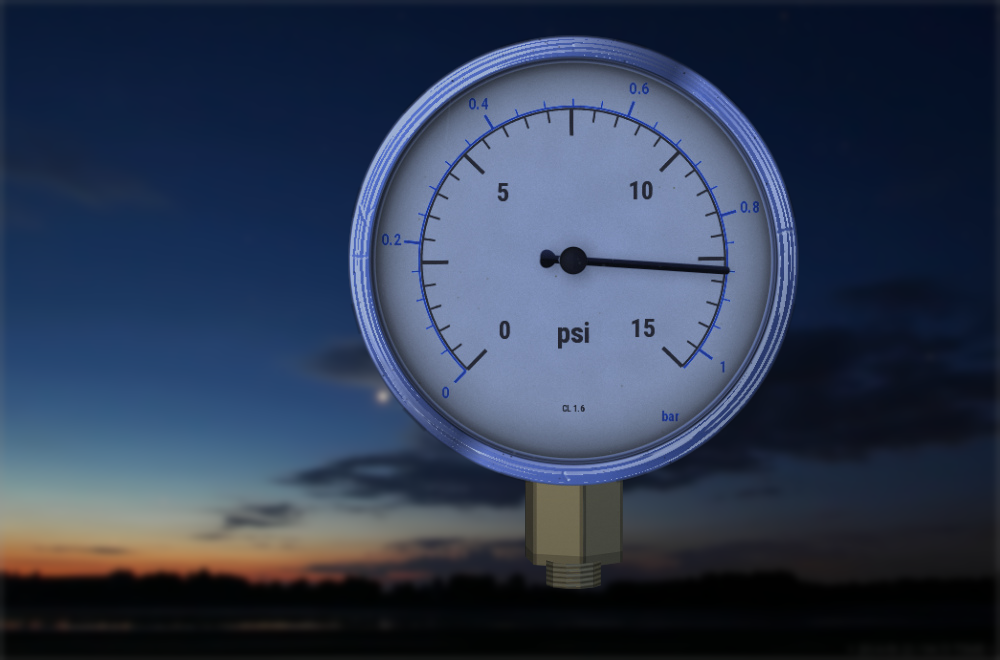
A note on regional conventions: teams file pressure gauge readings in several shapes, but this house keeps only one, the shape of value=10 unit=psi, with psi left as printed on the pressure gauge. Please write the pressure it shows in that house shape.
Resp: value=12.75 unit=psi
